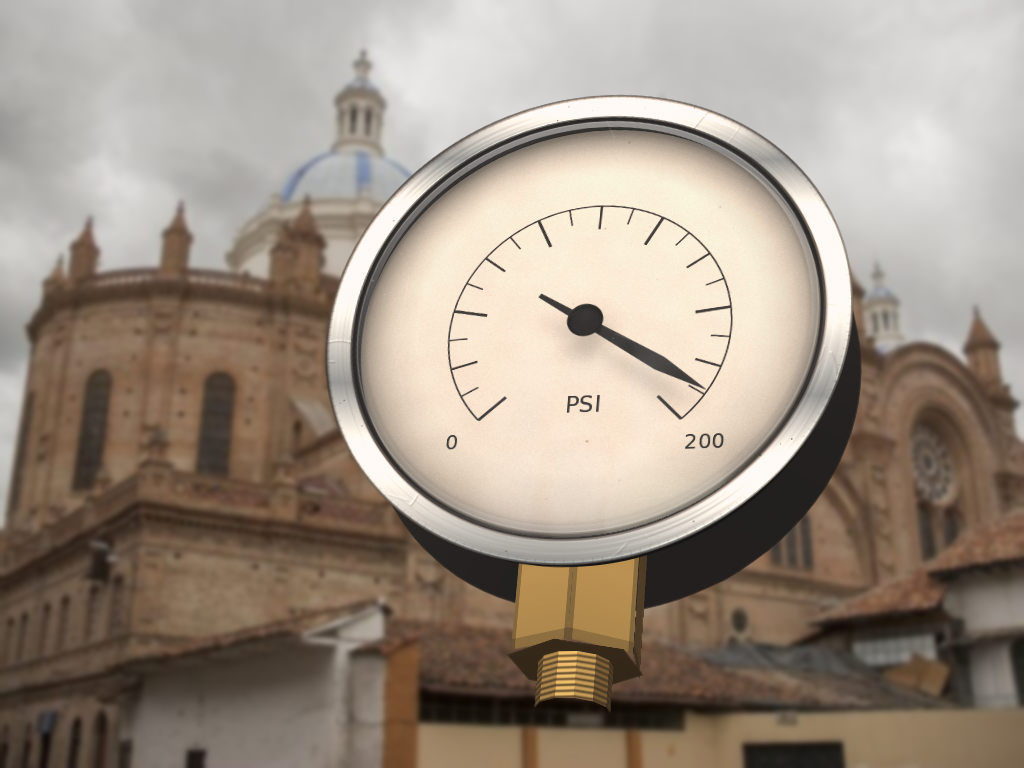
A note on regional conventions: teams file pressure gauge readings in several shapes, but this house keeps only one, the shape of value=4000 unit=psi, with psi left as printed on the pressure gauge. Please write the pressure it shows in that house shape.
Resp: value=190 unit=psi
